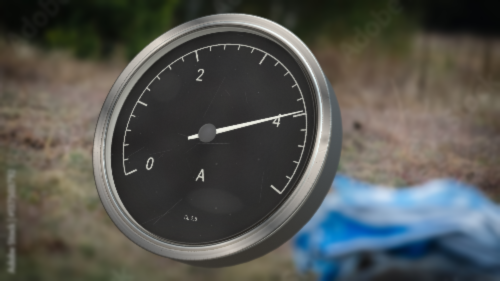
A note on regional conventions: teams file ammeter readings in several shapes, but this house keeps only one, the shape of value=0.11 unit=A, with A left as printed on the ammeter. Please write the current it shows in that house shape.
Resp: value=4 unit=A
